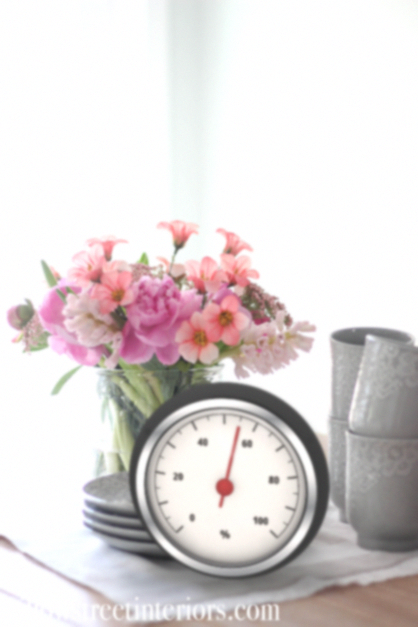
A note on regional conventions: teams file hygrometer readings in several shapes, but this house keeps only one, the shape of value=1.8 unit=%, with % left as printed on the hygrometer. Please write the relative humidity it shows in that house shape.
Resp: value=55 unit=%
